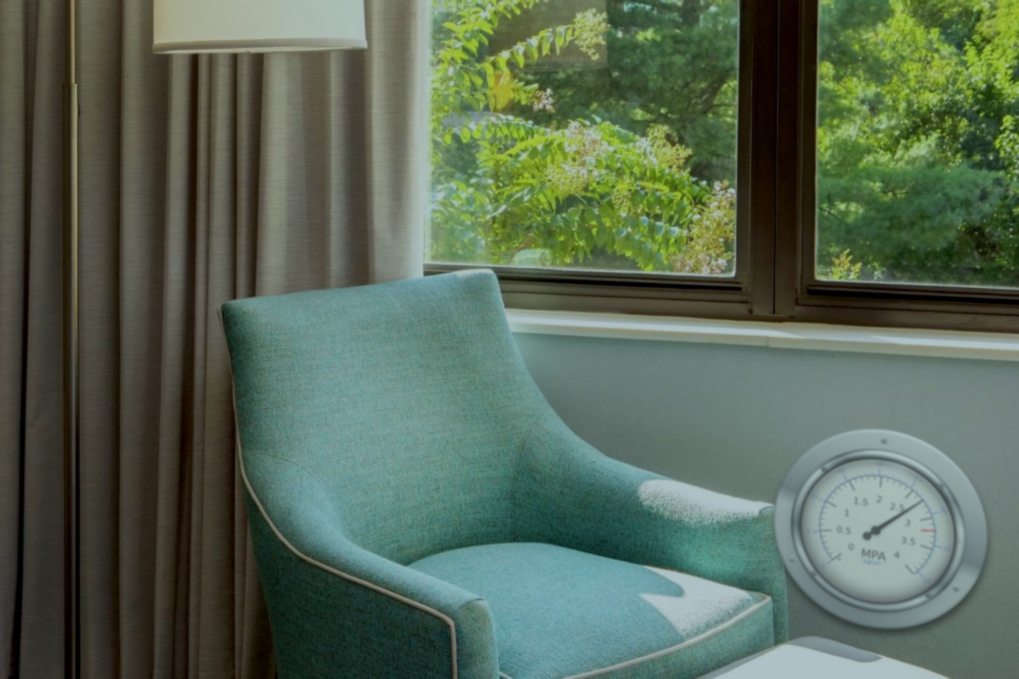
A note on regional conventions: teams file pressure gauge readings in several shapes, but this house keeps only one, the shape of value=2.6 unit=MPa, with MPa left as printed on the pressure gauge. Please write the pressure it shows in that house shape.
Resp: value=2.7 unit=MPa
